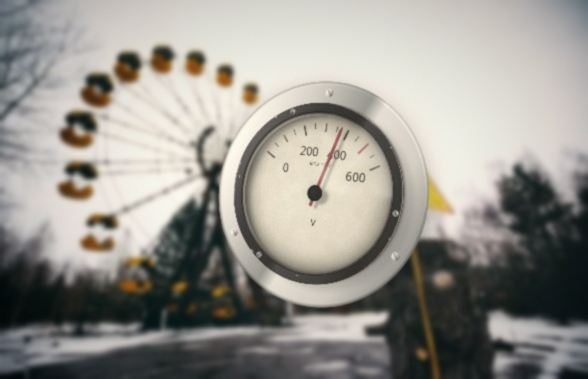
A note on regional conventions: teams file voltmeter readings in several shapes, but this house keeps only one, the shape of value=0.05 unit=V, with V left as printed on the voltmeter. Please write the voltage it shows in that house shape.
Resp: value=375 unit=V
